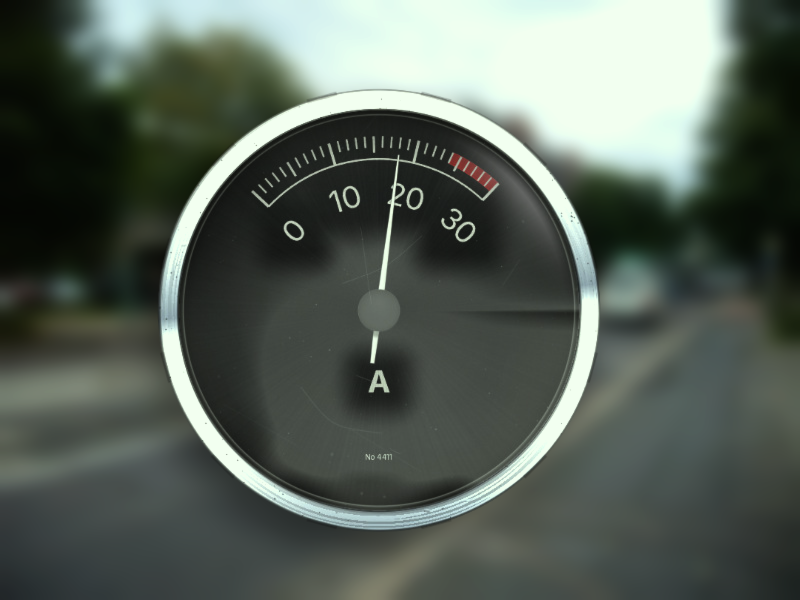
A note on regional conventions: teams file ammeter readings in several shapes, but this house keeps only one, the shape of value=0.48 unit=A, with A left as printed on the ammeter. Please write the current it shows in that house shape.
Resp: value=18 unit=A
